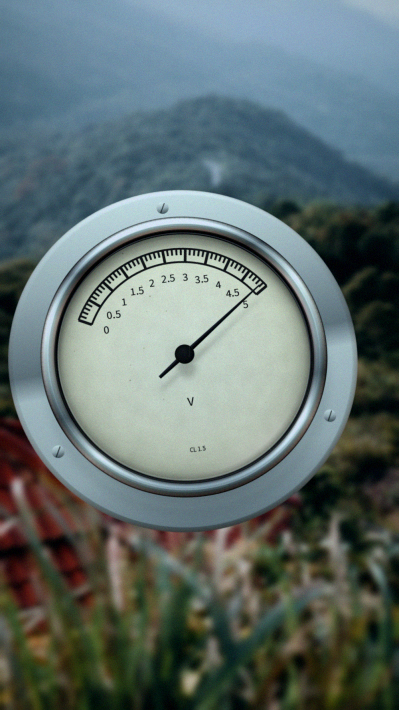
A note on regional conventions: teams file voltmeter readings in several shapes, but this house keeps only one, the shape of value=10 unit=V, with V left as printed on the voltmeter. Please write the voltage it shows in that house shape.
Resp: value=4.9 unit=V
